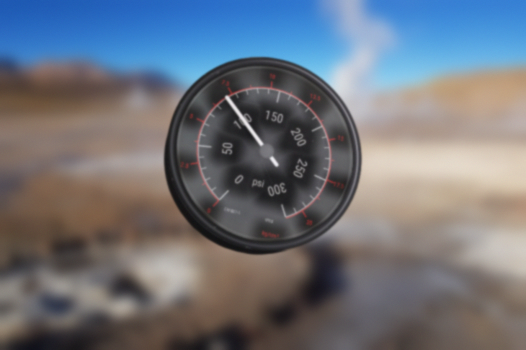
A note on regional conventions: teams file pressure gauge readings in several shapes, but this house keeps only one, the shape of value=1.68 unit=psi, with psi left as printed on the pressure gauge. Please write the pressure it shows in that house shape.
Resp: value=100 unit=psi
